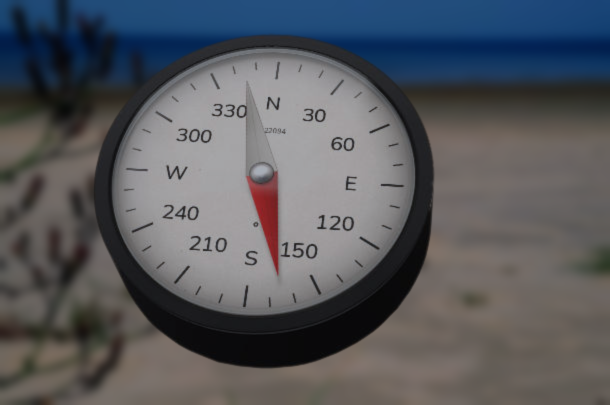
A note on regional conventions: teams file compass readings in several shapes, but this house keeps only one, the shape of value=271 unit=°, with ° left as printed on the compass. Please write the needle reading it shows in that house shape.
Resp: value=165 unit=°
